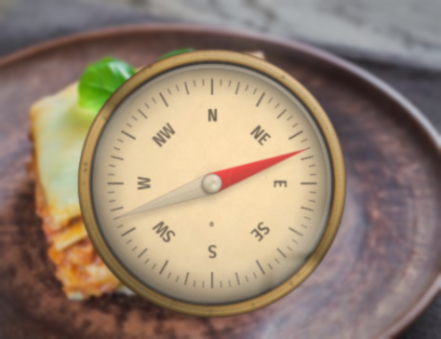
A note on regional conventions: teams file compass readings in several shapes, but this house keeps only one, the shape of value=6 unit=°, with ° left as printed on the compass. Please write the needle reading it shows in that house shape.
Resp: value=70 unit=°
